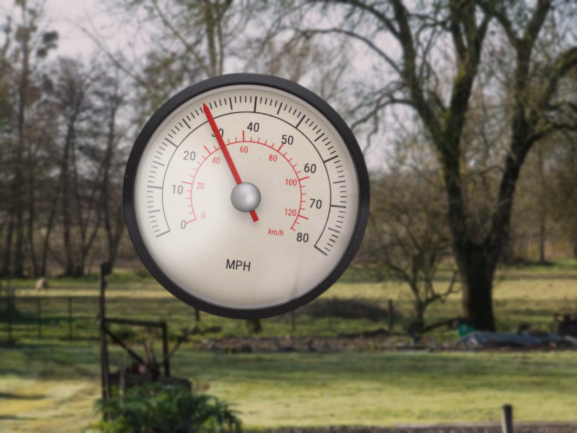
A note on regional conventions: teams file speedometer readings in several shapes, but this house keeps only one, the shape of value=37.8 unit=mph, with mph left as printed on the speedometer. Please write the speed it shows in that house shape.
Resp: value=30 unit=mph
